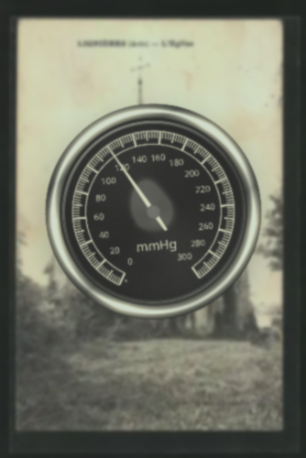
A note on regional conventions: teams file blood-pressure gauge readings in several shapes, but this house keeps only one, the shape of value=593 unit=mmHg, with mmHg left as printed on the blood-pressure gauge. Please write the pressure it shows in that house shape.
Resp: value=120 unit=mmHg
